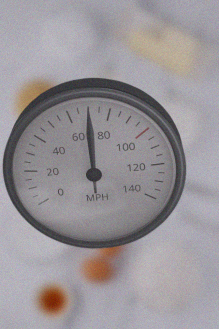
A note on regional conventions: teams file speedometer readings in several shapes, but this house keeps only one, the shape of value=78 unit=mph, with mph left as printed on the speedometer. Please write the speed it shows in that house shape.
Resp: value=70 unit=mph
